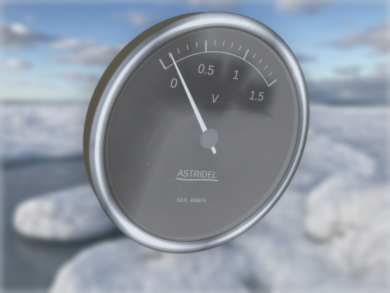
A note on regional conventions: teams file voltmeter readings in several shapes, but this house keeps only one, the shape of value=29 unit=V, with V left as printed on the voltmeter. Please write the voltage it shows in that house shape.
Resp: value=0.1 unit=V
